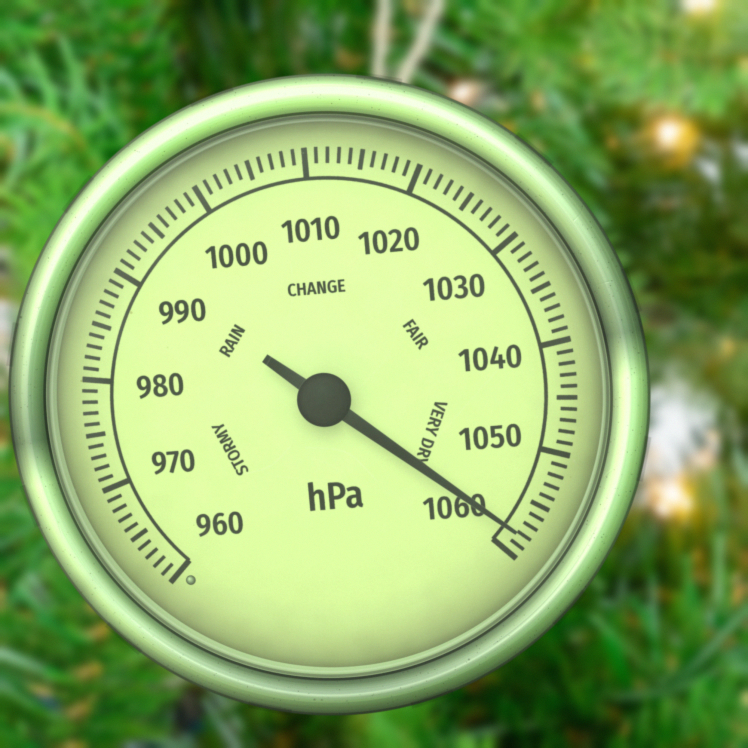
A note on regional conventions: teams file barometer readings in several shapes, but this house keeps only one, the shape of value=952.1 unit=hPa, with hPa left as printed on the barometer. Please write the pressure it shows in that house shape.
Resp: value=1058 unit=hPa
